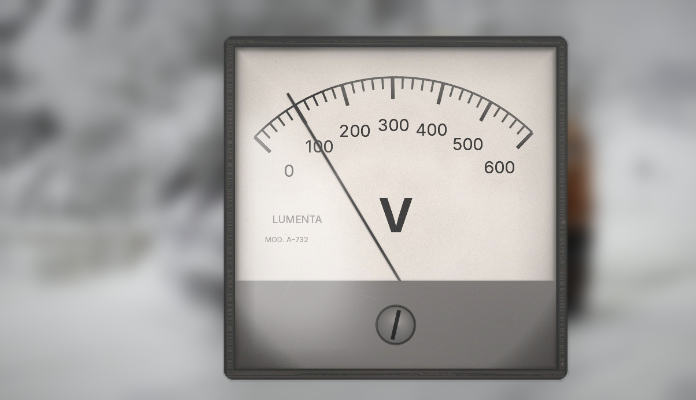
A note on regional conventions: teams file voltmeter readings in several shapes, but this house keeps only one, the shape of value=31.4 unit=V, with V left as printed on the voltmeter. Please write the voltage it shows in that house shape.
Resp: value=100 unit=V
